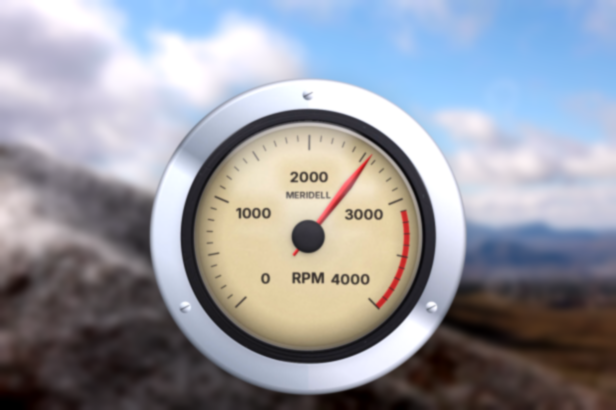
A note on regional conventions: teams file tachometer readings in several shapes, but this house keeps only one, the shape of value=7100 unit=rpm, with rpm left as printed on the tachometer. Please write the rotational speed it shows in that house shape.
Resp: value=2550 unit=rpm
